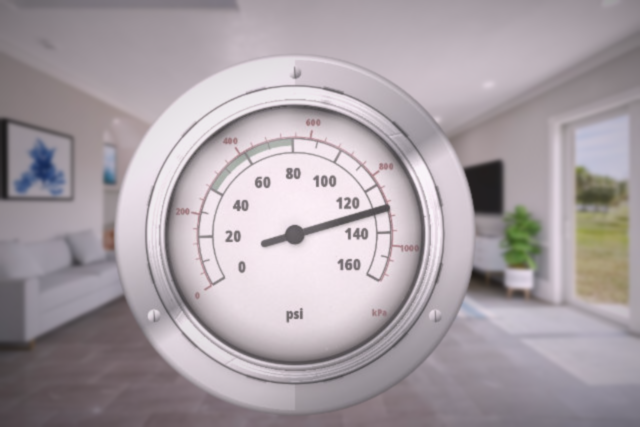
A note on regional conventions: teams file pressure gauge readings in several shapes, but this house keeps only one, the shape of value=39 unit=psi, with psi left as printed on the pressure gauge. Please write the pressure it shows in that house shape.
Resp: value=130 unit=psi
